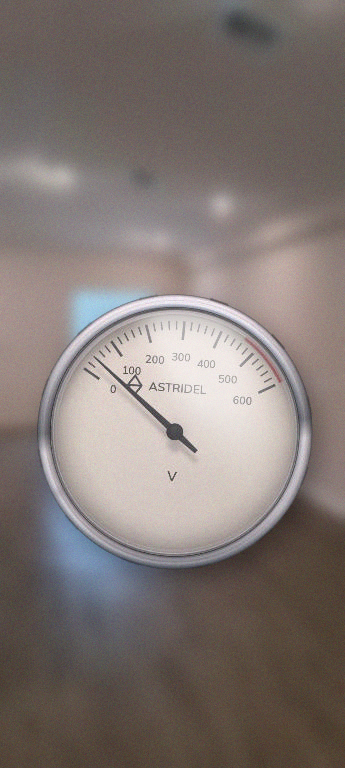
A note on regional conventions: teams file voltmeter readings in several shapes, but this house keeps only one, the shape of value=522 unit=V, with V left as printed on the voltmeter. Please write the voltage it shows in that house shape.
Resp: value=40 unit=V
